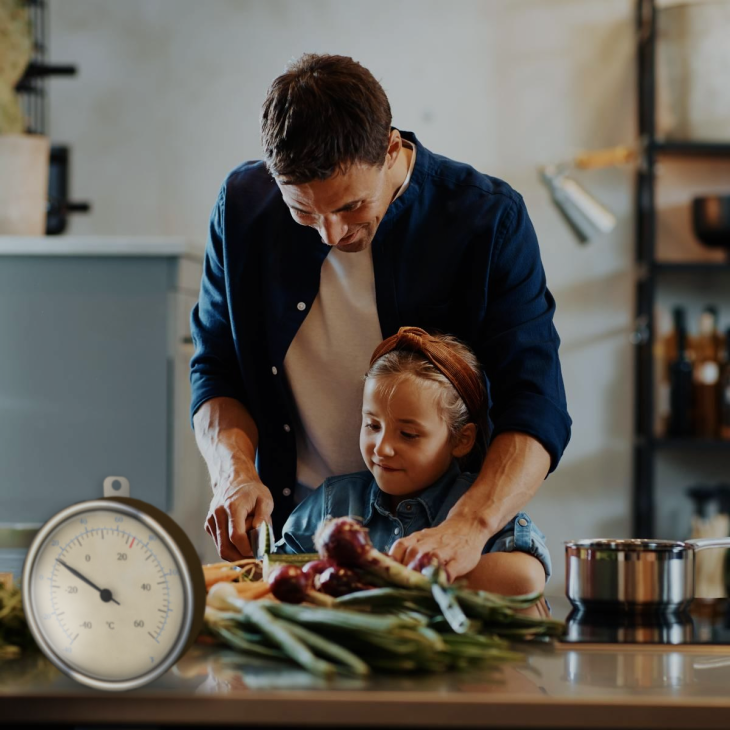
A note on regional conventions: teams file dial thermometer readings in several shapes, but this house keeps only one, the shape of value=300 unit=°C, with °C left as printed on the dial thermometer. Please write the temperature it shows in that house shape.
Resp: value=-10 unit=°C
